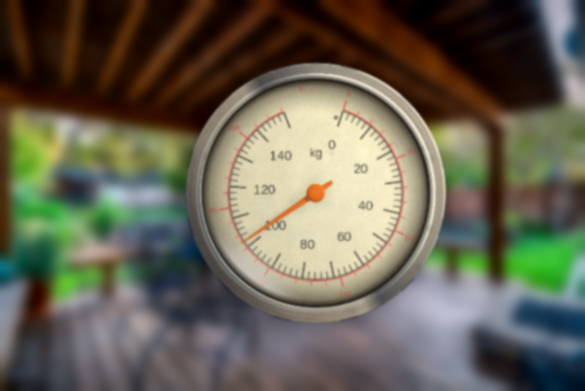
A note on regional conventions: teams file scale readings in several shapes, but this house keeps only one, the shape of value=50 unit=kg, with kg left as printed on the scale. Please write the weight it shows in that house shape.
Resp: value=102 unit=kg
